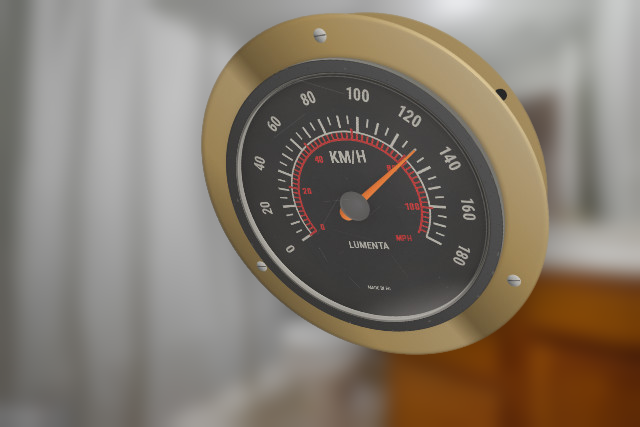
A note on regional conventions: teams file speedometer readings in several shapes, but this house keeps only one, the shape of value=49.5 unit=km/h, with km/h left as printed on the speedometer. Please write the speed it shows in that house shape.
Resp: value=130 unit=km/h
